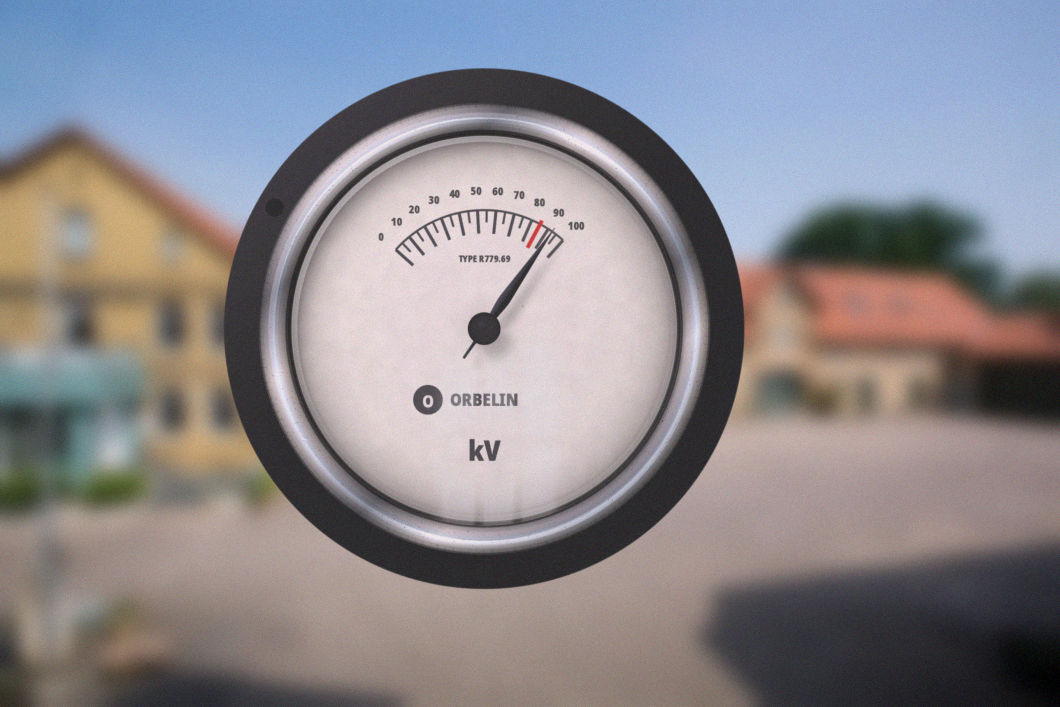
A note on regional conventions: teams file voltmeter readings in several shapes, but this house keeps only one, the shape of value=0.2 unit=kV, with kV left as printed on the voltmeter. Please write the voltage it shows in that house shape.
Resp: value=92.5 unit=kV
